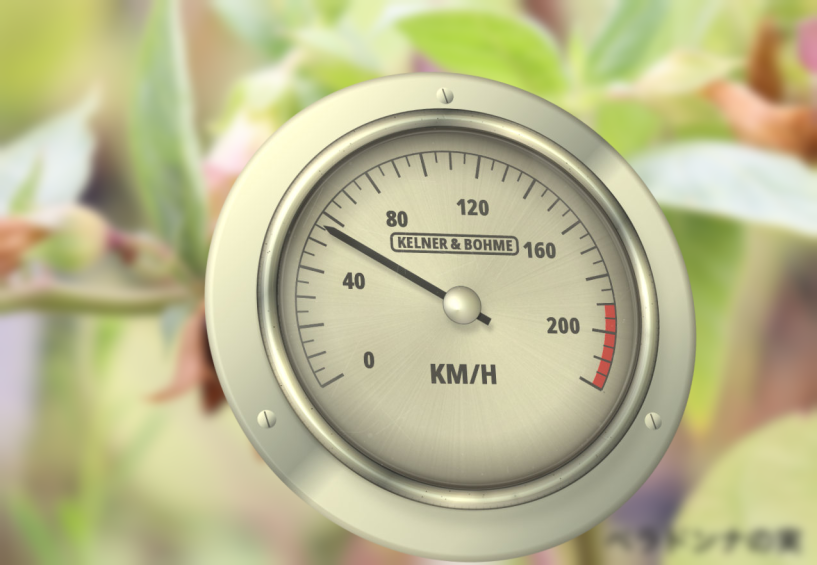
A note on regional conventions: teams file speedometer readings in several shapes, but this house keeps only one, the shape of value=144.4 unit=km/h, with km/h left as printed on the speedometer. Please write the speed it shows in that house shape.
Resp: value=55 unit=km/h
